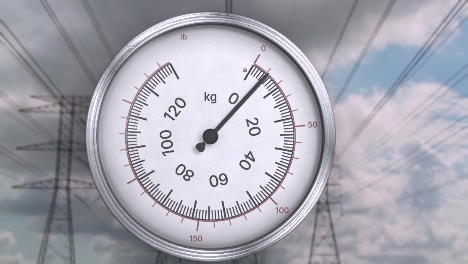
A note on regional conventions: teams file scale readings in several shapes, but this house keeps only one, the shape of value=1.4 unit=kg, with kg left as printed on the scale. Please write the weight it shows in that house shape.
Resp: value=5 unit=kg
